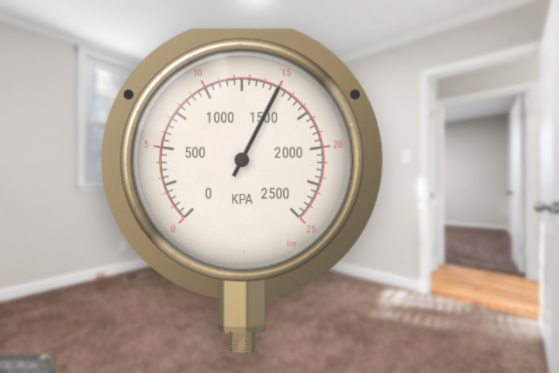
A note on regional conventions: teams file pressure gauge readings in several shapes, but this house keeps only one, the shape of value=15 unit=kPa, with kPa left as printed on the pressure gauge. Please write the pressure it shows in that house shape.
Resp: value=1500 unit=kPa
